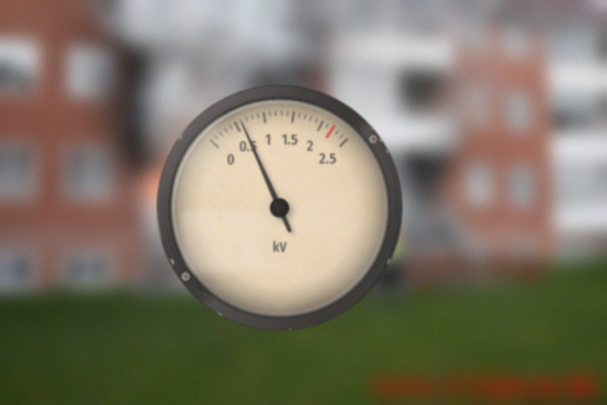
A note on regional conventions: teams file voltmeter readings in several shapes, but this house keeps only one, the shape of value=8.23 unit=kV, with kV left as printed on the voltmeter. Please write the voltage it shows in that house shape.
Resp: value=0.6 unit=kV
